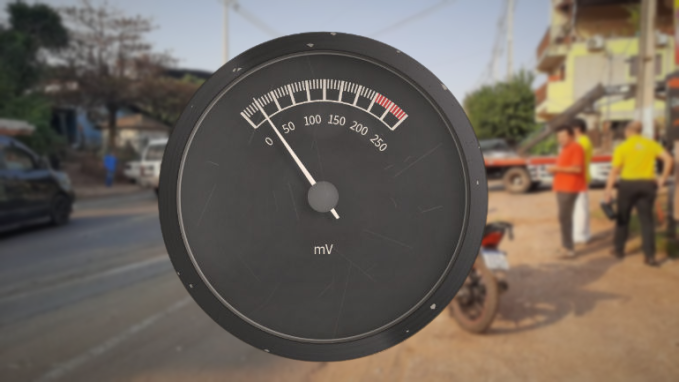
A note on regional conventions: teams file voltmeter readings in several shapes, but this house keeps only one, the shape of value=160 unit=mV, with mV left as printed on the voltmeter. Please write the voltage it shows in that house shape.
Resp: value=25 unit=mV
